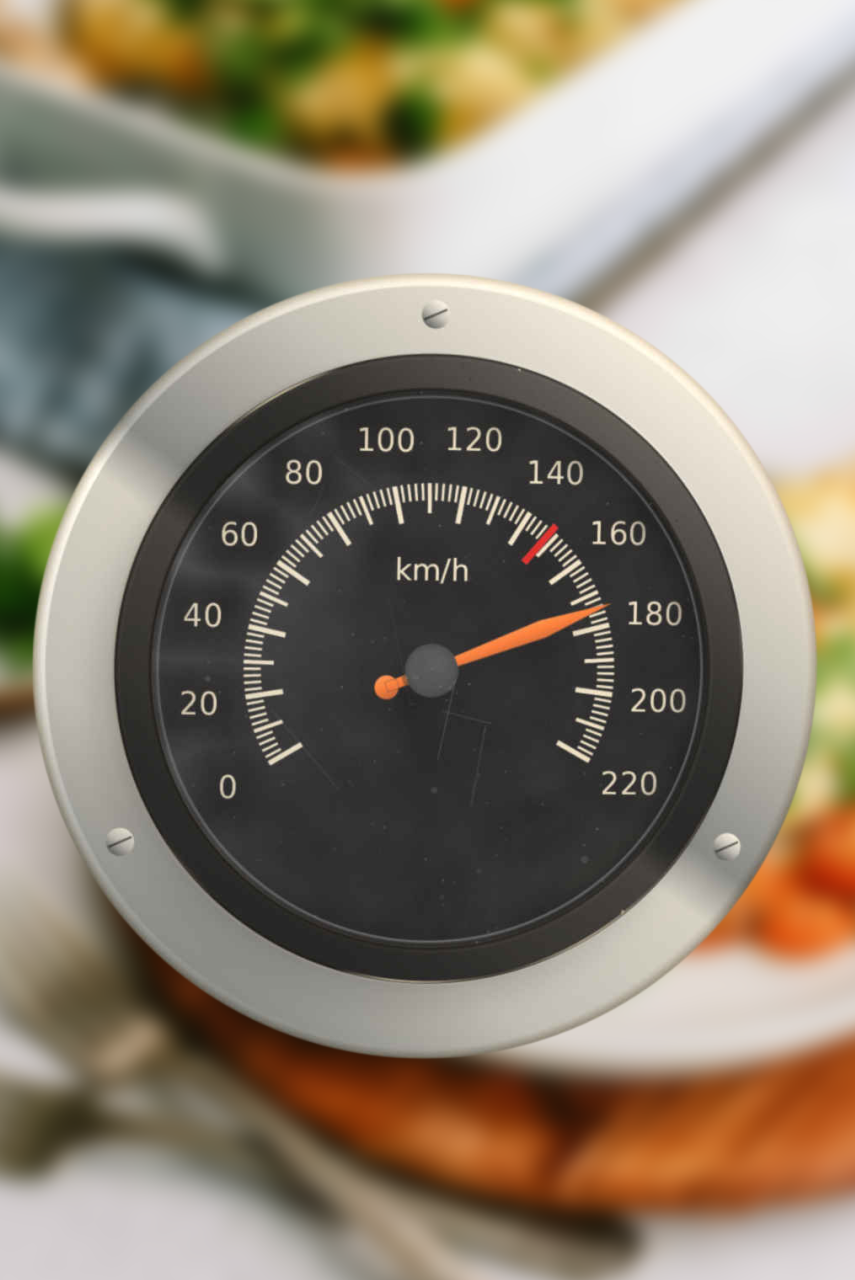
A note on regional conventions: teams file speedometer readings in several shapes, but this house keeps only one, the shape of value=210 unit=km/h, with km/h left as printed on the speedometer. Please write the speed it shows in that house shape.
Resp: value=174 unit=km/h
